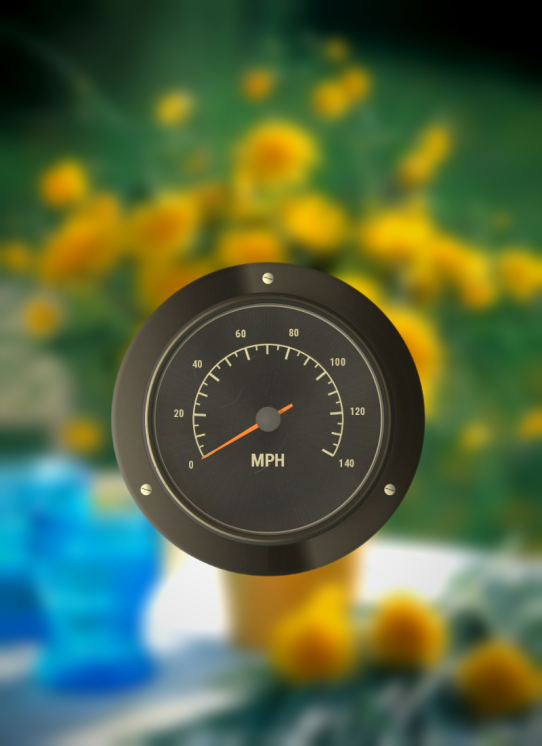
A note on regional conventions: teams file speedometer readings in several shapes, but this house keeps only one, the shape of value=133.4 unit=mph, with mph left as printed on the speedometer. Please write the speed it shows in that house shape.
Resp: value=0 unit=mph
